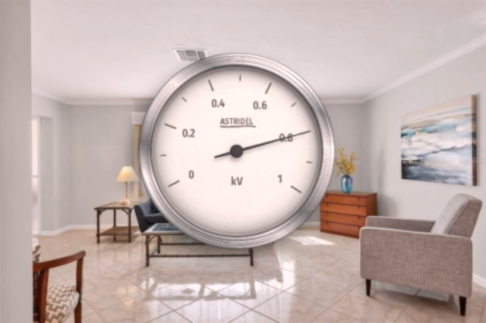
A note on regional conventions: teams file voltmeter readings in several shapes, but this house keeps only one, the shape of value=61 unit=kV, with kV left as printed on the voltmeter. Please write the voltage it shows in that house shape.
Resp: value=0.8 unit=kV
